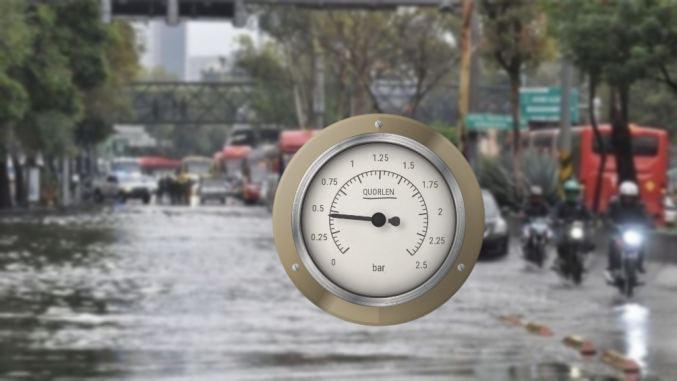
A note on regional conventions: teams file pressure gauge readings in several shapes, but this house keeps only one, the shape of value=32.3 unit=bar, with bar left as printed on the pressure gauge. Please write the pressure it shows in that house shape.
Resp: value=0.45 unit=bar
